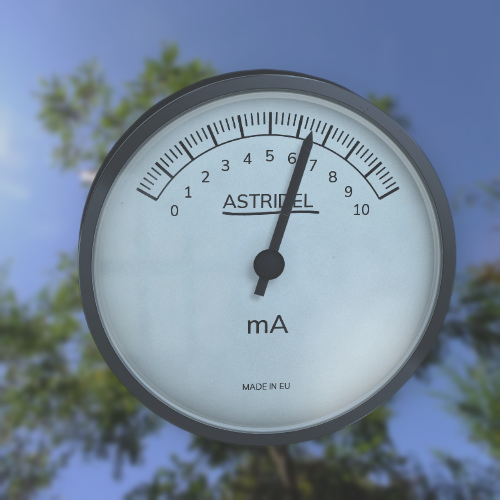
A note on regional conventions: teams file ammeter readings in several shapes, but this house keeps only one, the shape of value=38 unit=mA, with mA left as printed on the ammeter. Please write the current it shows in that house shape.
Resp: value=6.4 unit=mA
